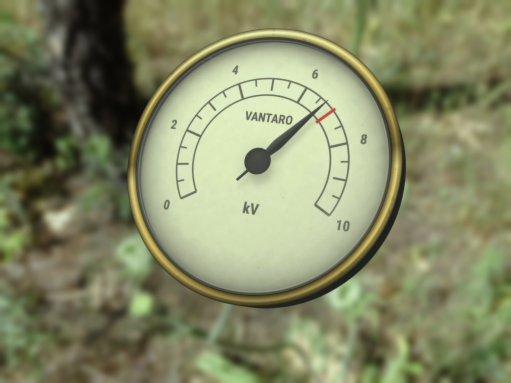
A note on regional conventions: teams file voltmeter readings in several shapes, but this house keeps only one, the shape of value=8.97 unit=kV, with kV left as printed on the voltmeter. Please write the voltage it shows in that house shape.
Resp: value=6.75 unit=kV
